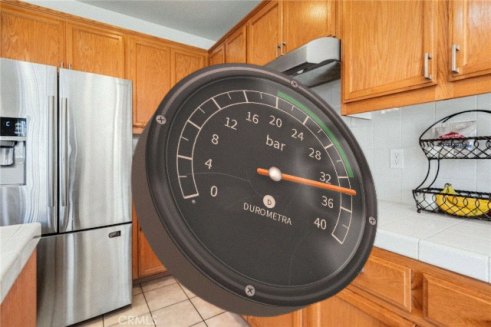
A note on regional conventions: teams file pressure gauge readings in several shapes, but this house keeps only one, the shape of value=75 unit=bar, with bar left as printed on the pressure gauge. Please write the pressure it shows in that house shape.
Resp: value=34 unit=bar
